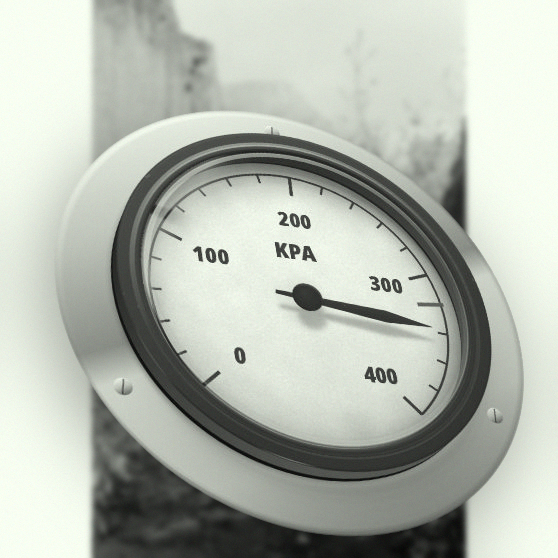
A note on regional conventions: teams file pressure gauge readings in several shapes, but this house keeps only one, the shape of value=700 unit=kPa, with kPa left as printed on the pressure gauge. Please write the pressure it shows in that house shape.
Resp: value=340 unit=kPa
